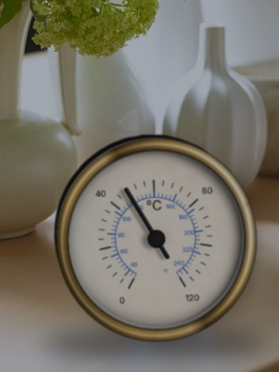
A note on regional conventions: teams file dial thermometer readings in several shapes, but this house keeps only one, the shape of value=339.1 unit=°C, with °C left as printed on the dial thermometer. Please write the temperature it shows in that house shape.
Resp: value=48 unit=°C
